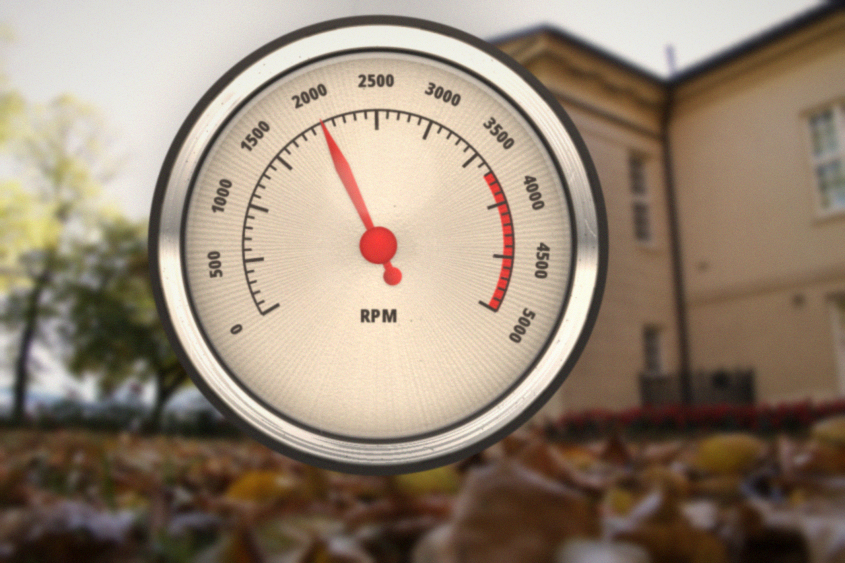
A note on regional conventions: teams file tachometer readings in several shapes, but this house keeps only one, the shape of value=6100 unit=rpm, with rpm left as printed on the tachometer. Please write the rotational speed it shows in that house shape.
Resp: value=2000 unit=rpm
